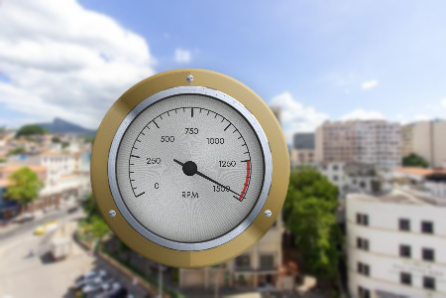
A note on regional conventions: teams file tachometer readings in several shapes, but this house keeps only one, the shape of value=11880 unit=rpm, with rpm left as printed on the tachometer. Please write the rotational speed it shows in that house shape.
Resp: value=1475 unit=rpm
